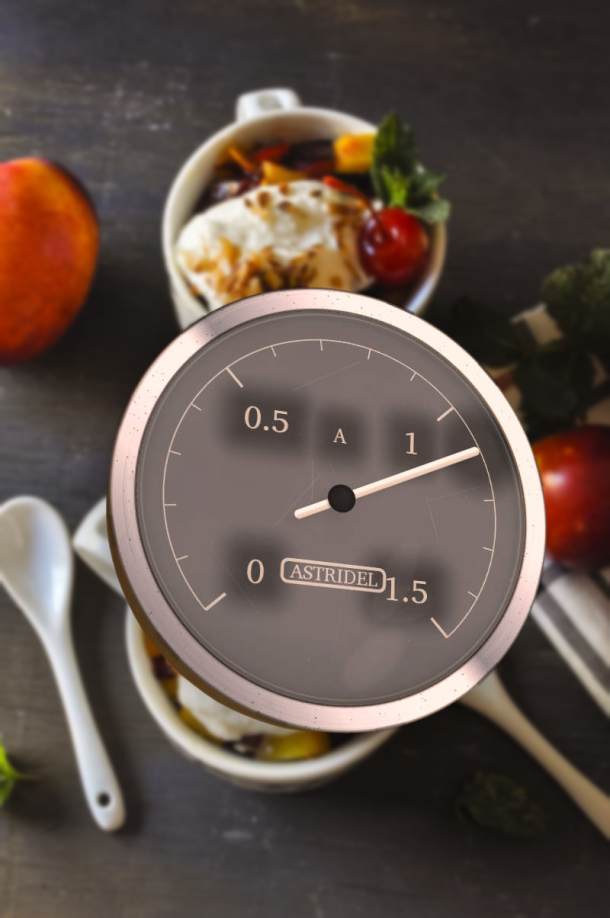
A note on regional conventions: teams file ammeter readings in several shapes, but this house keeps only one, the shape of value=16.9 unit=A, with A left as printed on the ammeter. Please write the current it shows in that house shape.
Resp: value=1.1 unit=A
